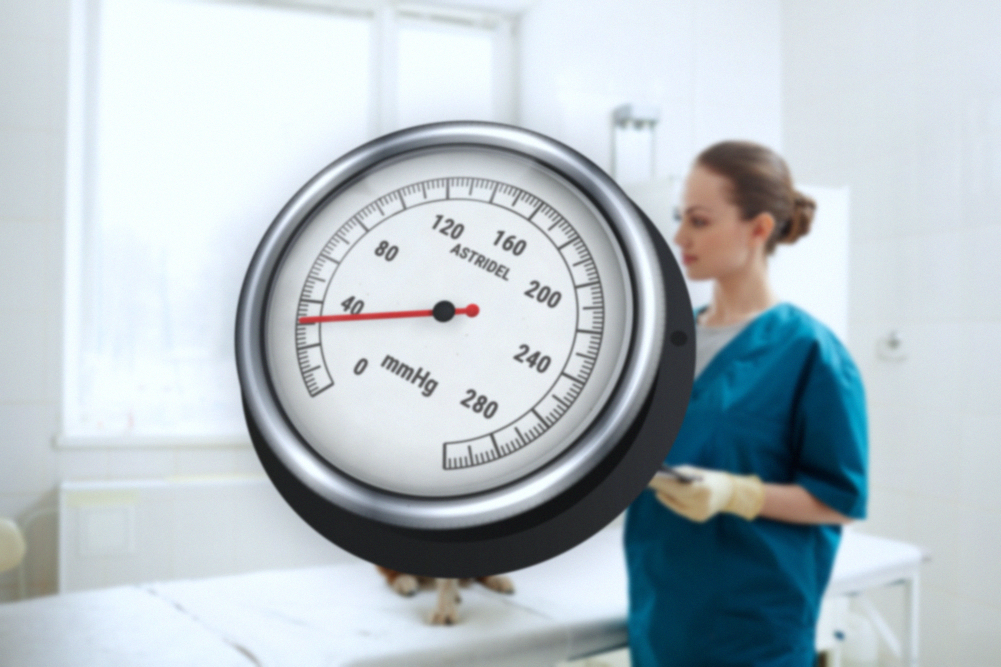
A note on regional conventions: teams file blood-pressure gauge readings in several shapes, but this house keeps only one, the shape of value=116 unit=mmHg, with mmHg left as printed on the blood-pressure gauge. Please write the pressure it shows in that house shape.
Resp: value=30 unit=mmHg
